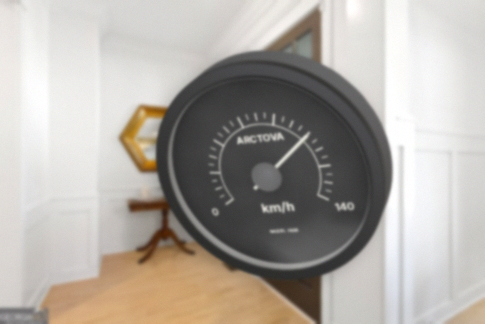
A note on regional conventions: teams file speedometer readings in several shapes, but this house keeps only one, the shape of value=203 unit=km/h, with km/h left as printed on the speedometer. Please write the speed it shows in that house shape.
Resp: value=100 unit=km/h
